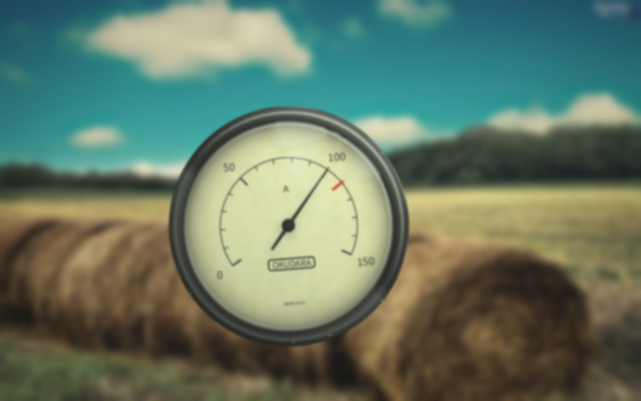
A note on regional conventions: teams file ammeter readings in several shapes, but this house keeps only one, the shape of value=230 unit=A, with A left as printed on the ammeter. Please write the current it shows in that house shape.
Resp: value=100 unit=A
